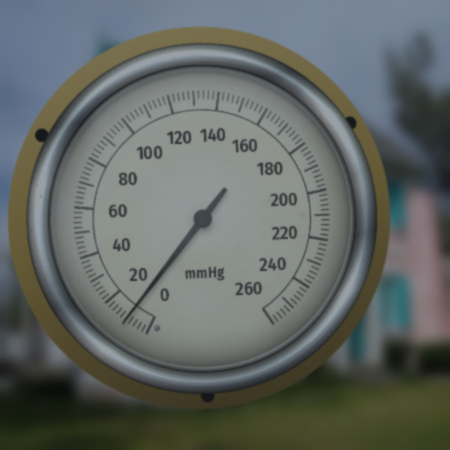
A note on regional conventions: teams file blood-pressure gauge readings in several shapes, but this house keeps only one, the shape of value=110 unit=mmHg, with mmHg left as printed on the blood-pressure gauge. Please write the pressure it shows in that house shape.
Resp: value=10 unit=mmHg
